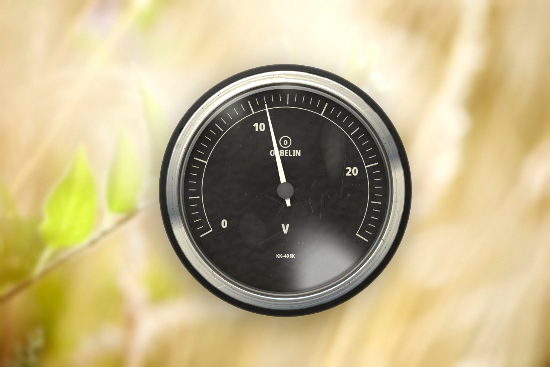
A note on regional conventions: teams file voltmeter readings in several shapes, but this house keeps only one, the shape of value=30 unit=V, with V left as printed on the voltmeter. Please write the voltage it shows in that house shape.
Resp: value=11 unit=V
